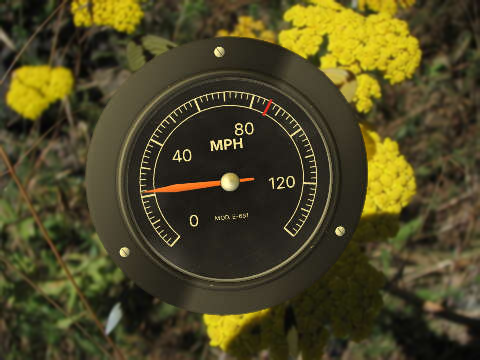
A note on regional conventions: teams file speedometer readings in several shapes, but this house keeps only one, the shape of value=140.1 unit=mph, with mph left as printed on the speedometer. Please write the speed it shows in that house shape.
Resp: value=22 unit=mph
